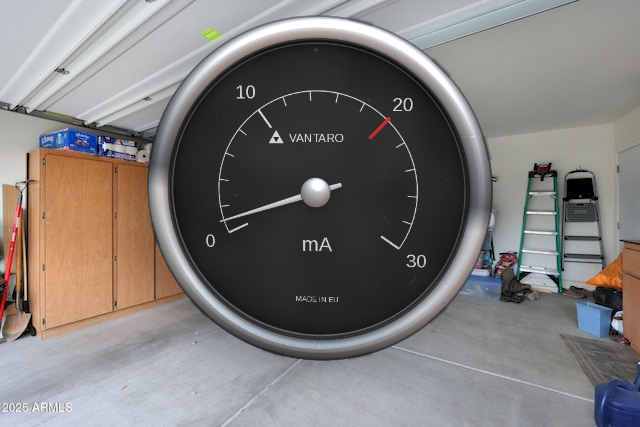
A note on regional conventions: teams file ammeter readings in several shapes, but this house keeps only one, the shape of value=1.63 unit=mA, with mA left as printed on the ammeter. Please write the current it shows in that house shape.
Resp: value=1 unit=mA
